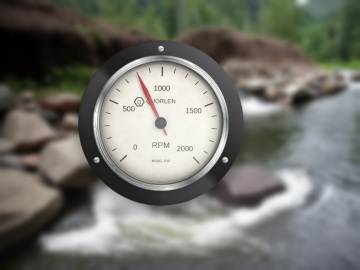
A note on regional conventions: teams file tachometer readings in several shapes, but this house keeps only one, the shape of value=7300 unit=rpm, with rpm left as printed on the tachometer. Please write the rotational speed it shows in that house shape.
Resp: value=800 unit=rpm
